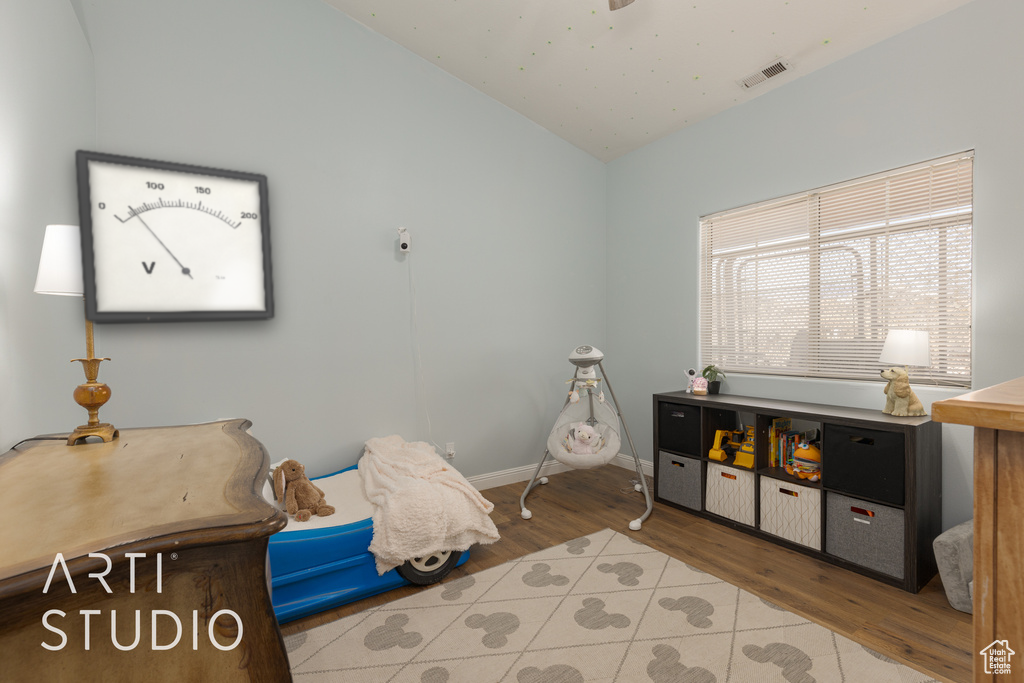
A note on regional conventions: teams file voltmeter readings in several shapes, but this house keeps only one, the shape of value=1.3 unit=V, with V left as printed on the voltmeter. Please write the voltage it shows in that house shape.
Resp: value=50 unit=V
